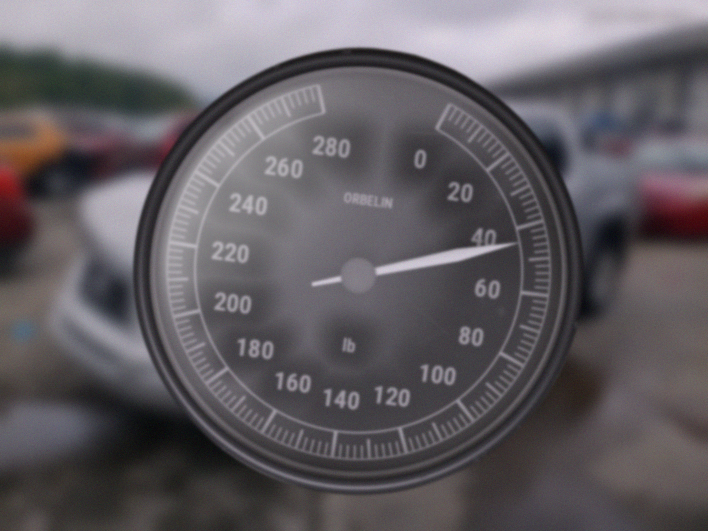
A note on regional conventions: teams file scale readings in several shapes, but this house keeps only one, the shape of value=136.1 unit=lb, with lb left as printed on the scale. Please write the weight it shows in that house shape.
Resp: value=44 unit=lb
